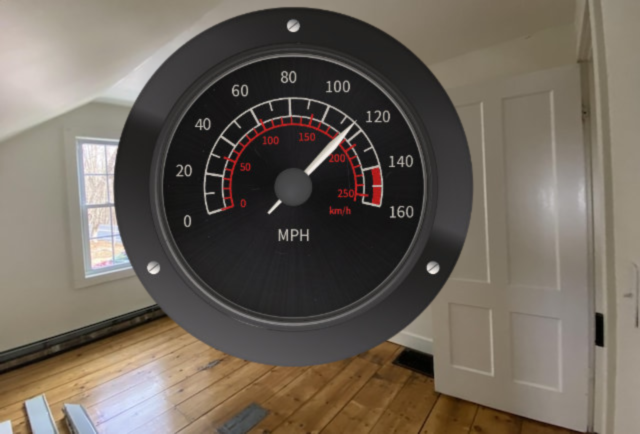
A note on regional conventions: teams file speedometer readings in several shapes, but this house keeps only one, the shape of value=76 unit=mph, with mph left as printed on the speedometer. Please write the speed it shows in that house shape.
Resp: value=115 unit=mph
